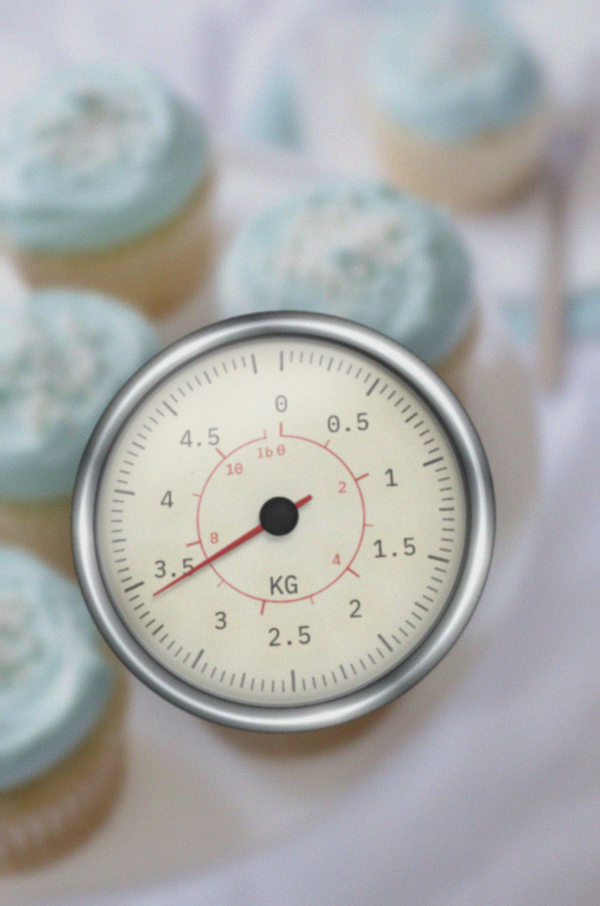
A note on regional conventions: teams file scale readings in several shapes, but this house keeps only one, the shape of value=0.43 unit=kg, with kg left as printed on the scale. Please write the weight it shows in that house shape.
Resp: value=3.4 unit=kg
